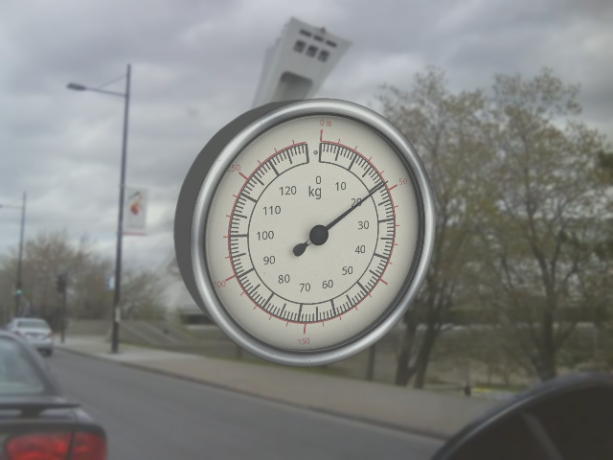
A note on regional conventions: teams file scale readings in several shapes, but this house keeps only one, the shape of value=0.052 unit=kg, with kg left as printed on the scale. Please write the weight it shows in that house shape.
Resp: value=20 unit=kg
